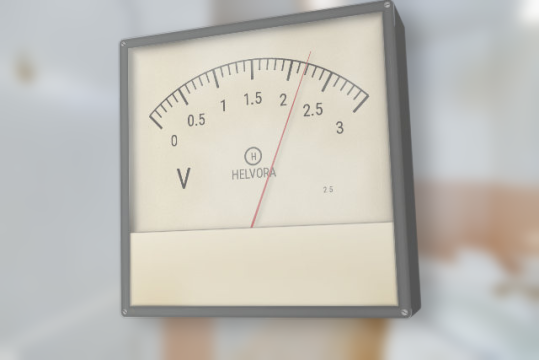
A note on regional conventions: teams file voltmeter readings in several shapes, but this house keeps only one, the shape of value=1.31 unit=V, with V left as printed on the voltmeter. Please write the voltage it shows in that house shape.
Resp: value=2.2 unit=V
